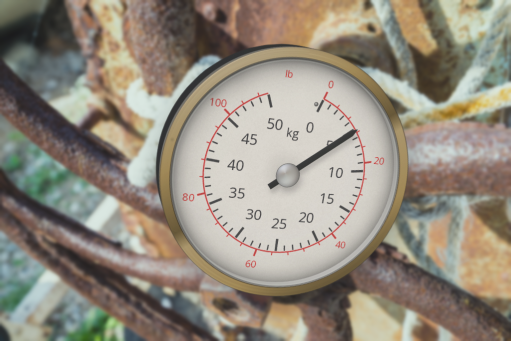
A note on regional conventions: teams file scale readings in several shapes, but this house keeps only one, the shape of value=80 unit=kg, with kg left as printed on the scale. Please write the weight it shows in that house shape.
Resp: value=5 unit=kg
